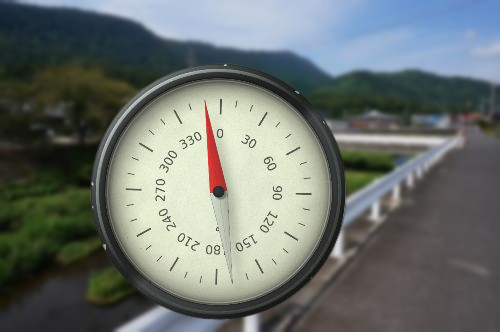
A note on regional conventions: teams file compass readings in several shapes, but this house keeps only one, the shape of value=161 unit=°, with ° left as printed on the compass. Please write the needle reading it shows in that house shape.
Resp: value=350 unit=°
